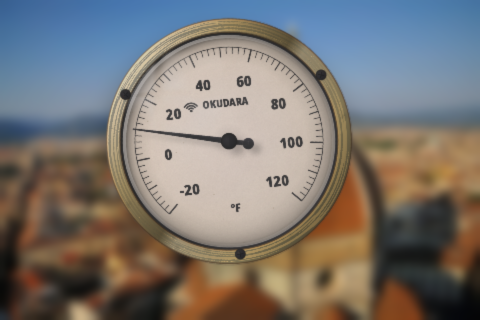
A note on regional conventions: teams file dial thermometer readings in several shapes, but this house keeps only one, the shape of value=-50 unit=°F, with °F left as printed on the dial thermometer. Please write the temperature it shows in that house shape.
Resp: value=10 unit=°F
